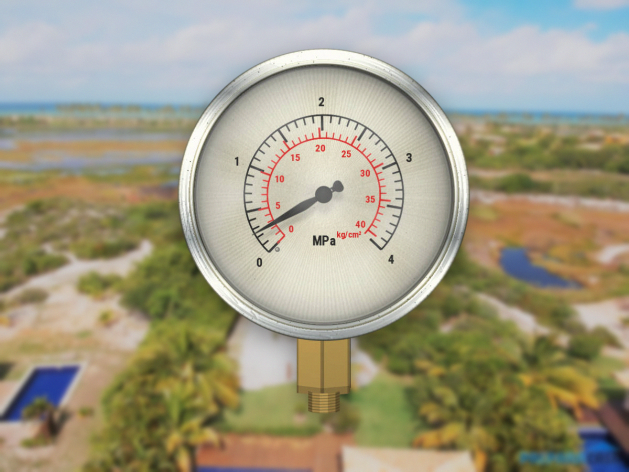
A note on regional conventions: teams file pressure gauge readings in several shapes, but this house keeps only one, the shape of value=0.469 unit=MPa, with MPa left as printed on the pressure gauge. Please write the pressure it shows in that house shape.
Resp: value=0.25 unit=MPa
